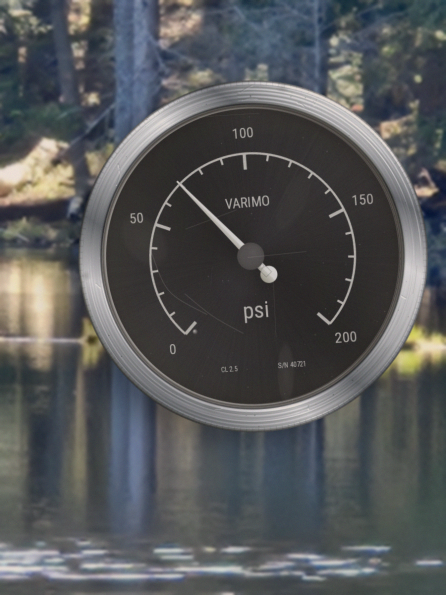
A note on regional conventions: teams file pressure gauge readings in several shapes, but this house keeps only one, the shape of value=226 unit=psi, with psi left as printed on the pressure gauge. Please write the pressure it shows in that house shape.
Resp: value=70 unit=psi
